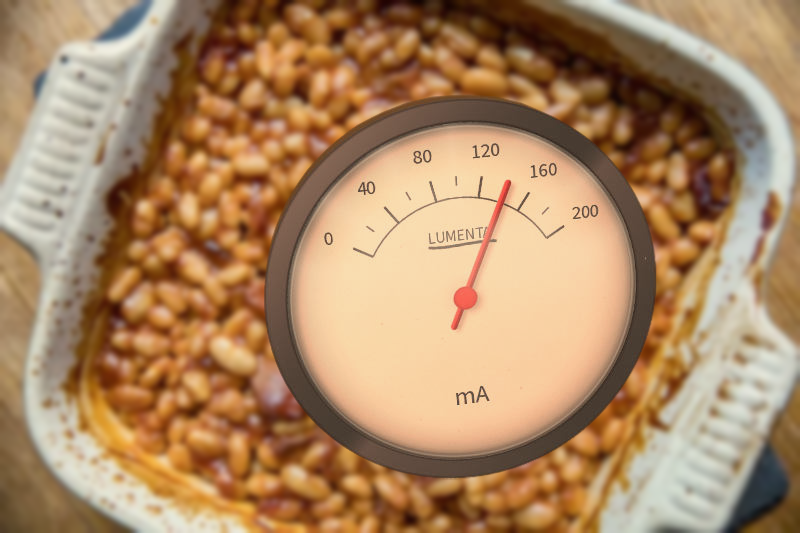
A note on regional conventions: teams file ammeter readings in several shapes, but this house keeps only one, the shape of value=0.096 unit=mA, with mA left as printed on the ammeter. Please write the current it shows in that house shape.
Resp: value=140 unit=mA
